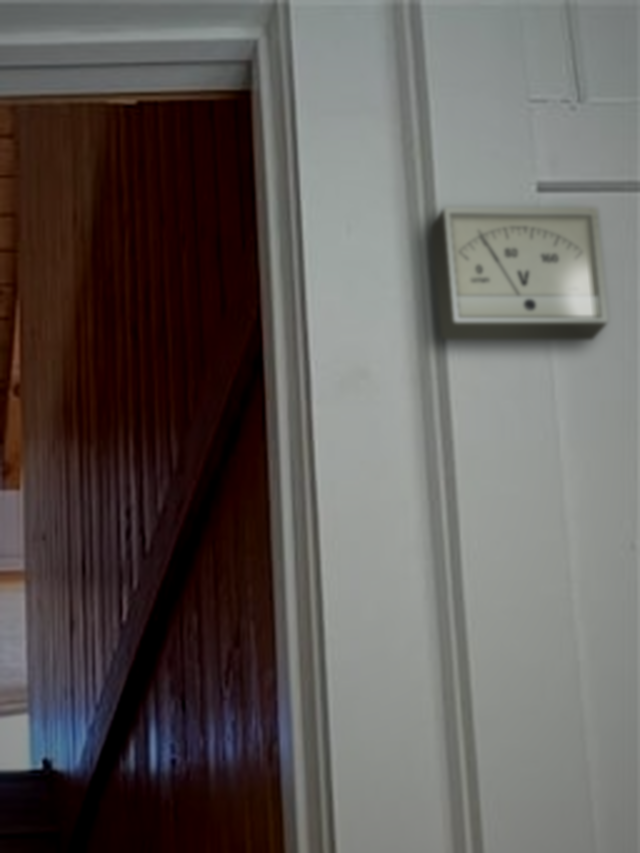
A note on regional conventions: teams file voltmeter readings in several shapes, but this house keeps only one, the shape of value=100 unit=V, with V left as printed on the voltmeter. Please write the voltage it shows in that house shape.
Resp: value=40 unit=V
